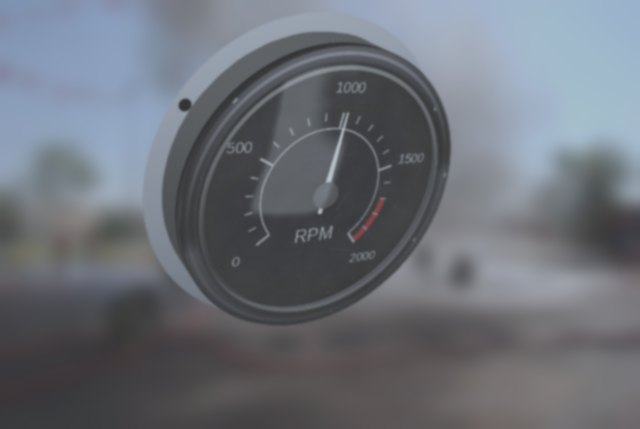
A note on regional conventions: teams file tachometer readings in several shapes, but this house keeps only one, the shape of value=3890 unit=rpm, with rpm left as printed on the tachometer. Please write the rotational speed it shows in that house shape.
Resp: value=1000 unit=rpm
